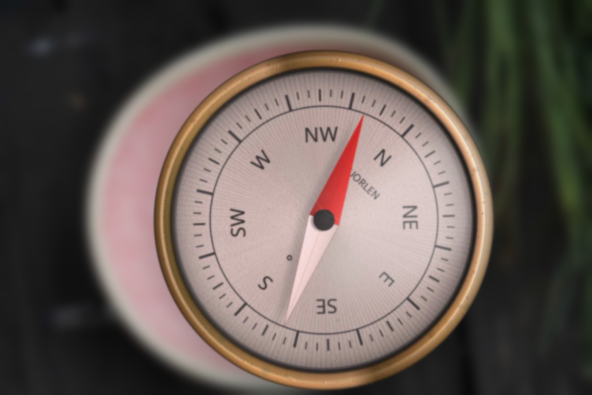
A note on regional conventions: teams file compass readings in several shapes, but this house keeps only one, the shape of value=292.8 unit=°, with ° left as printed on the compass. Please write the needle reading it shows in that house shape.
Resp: value=337.5 unit=°
